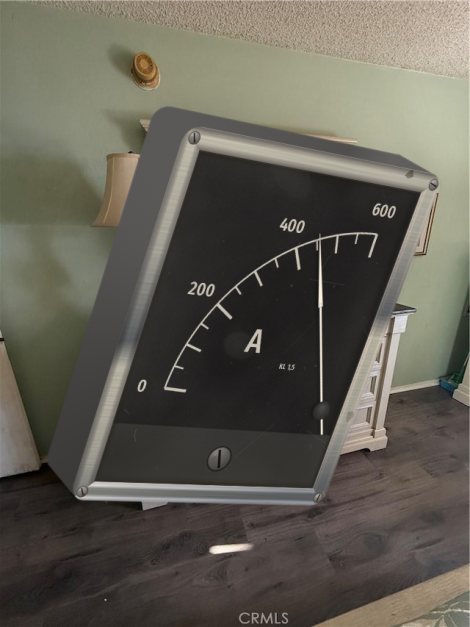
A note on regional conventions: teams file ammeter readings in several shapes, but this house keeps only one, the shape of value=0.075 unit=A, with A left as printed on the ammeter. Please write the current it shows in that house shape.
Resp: value=450 unit=A
